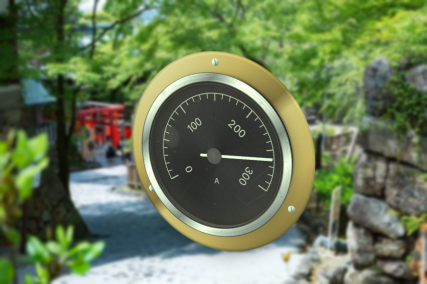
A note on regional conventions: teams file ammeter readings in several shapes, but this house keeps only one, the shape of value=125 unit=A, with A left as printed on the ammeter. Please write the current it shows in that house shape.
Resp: value=260 unit=A
